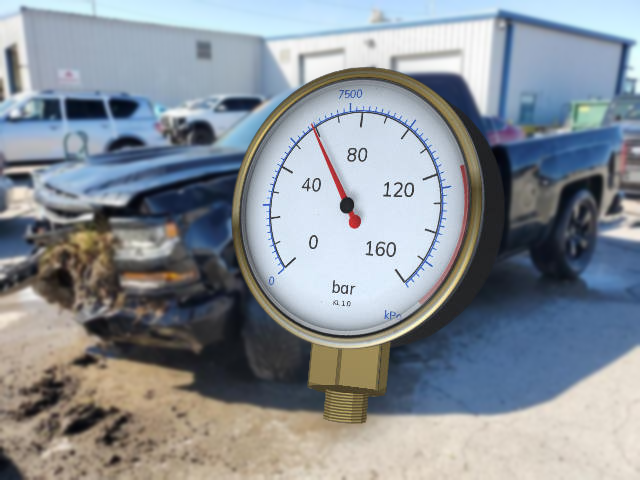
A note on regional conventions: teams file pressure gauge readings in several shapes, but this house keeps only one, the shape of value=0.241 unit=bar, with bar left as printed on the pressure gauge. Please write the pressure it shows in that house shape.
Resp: value=60 unit=bar
